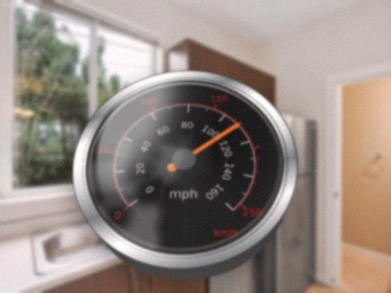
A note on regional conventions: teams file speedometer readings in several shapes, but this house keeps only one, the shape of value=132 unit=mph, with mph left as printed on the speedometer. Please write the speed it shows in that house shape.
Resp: value=110 unit=mph
